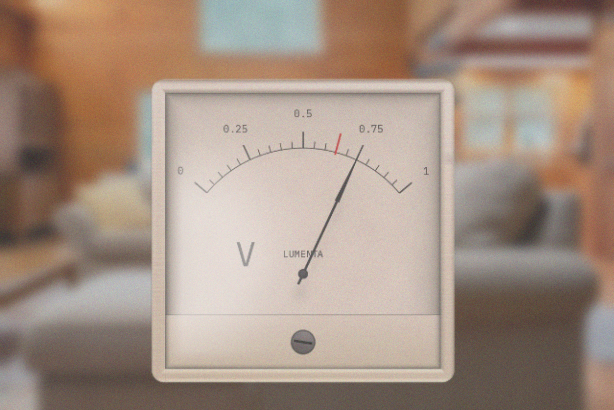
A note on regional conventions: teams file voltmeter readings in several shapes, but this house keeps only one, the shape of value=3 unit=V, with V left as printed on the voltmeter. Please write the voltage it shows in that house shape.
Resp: value=0.75 unit=V
